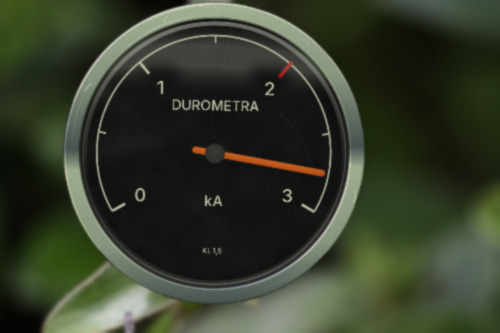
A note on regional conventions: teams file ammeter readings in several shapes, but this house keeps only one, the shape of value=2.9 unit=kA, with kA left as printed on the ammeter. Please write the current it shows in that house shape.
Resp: value=2.75 unit=kA
